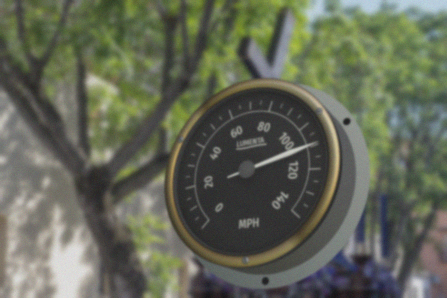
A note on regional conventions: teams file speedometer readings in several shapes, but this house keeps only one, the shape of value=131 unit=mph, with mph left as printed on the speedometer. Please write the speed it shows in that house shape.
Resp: value=110 unit=mph
